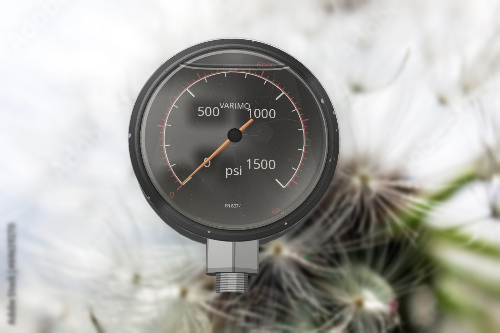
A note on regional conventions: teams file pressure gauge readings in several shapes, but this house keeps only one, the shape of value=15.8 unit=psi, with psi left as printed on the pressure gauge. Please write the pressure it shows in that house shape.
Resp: value=0 unit=psi
